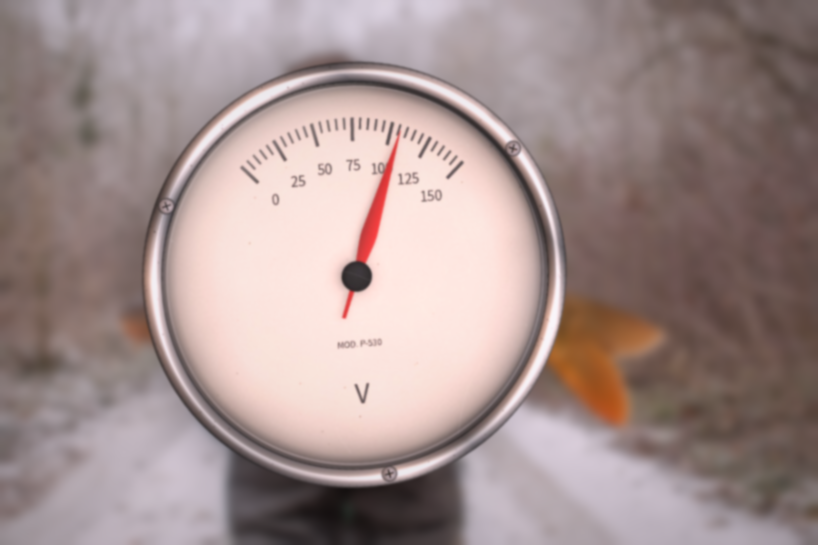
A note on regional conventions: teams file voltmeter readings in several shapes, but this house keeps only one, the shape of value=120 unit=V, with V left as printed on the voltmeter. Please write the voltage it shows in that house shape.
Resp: value=105 unit=V
